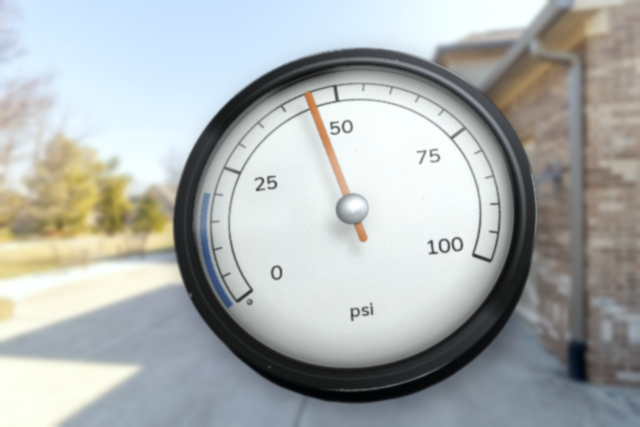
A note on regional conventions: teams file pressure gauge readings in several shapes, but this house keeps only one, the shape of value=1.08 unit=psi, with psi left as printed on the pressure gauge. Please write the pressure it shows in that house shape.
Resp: value=45 unit=psi
